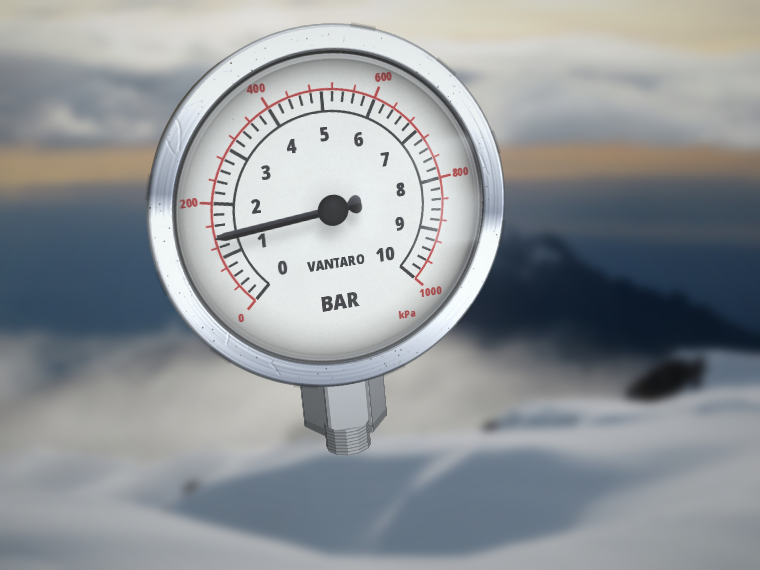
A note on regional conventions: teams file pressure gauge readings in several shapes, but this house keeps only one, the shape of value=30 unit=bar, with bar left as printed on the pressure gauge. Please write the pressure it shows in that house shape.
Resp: value=1.4 unit=bar
